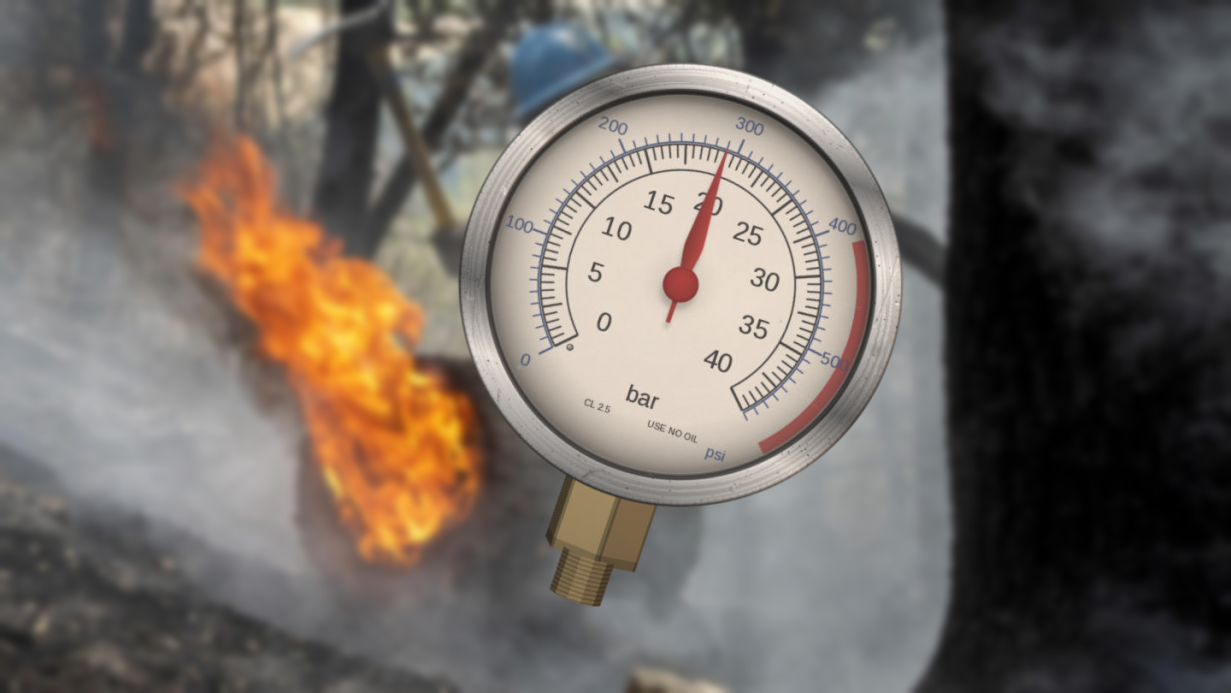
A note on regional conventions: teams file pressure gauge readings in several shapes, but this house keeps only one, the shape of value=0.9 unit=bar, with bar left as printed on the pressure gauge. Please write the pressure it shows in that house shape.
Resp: value=20 unit=bar
